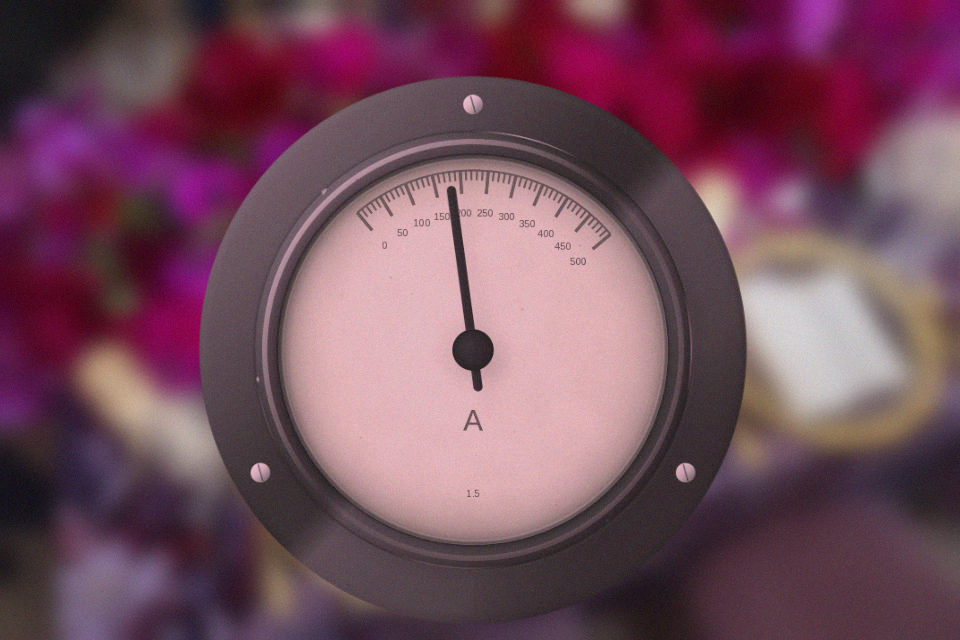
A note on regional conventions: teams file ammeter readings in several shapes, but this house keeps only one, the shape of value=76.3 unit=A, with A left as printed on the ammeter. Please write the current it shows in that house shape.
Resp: value=180 unit=A
